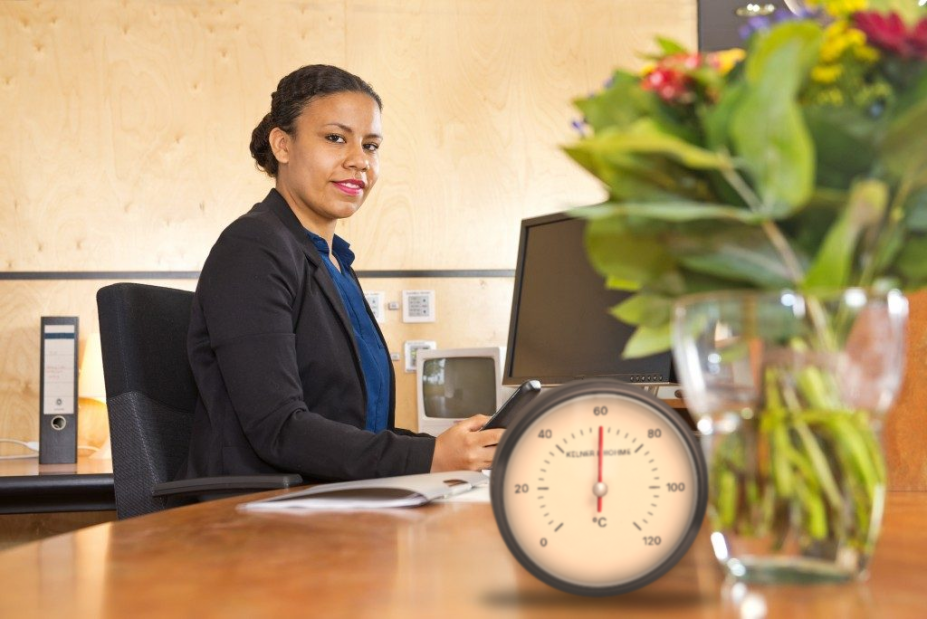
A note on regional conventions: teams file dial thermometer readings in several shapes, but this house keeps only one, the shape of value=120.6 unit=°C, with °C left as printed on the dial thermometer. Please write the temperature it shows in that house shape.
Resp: value=60 unit=°C
